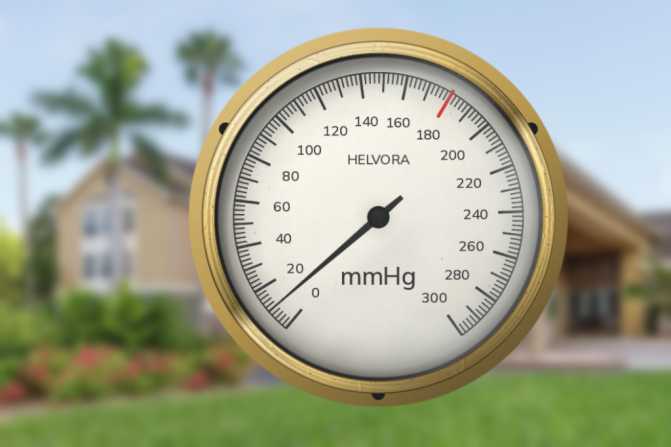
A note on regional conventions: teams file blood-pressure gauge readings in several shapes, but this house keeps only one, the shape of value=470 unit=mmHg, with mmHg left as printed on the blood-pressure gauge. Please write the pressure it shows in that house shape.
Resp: value=10 unit=mmHg
